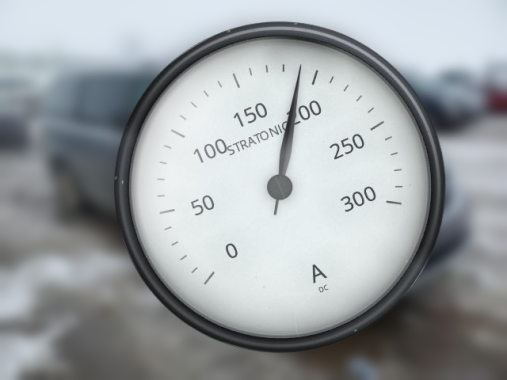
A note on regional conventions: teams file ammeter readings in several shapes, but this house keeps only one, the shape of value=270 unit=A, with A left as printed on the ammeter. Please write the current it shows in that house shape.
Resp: value=190 unit=A
